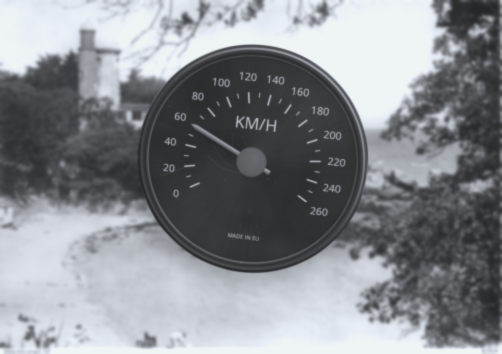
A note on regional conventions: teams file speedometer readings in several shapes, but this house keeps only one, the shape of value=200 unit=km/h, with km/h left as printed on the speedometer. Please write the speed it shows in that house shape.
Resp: value=60 unit=km/h
